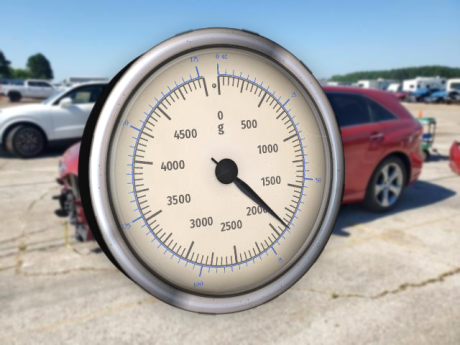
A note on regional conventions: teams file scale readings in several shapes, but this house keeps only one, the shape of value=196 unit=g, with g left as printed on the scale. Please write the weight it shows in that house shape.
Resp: value=1900 unit=g
